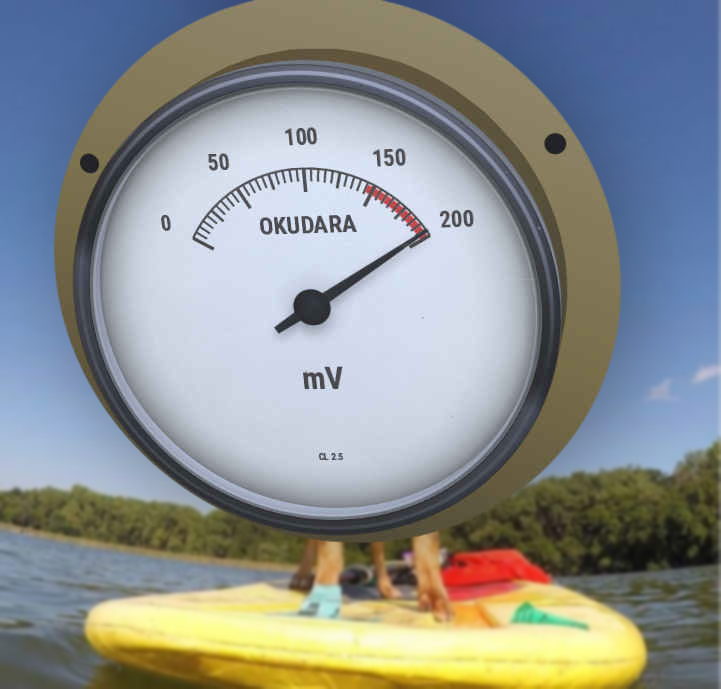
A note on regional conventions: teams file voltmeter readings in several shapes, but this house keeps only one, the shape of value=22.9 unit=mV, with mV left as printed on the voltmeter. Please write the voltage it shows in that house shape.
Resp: value=195 unit=mV
